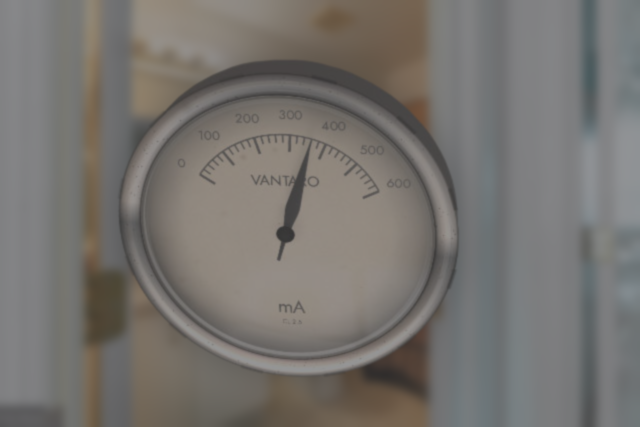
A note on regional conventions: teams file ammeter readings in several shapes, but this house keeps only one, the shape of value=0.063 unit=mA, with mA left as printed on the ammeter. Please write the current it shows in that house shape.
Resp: value=360 unit=mA
